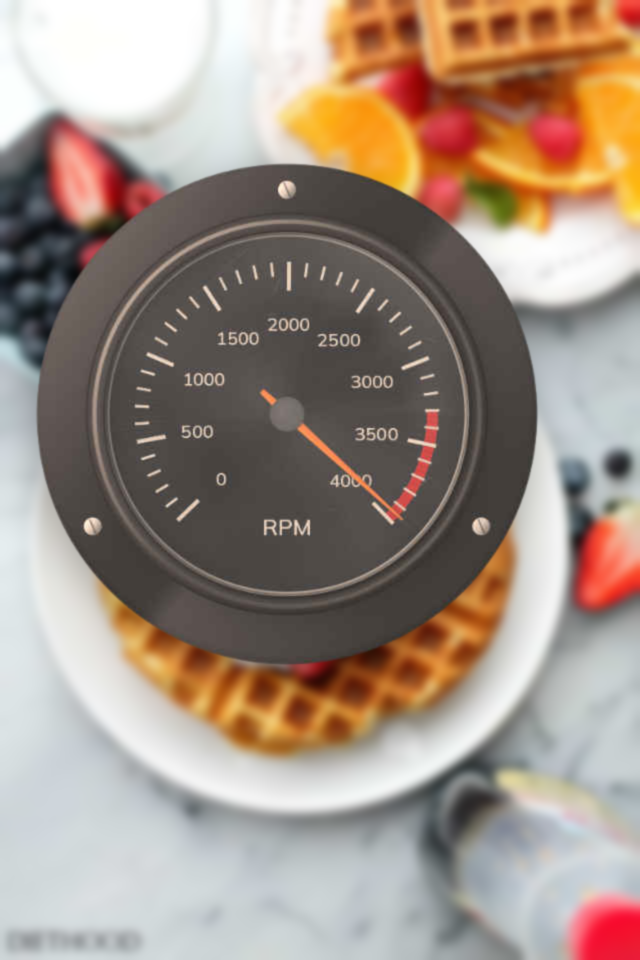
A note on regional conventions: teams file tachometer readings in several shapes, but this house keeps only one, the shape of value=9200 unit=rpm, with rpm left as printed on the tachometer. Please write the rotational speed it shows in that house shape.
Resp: value=3950 unit=rpm
